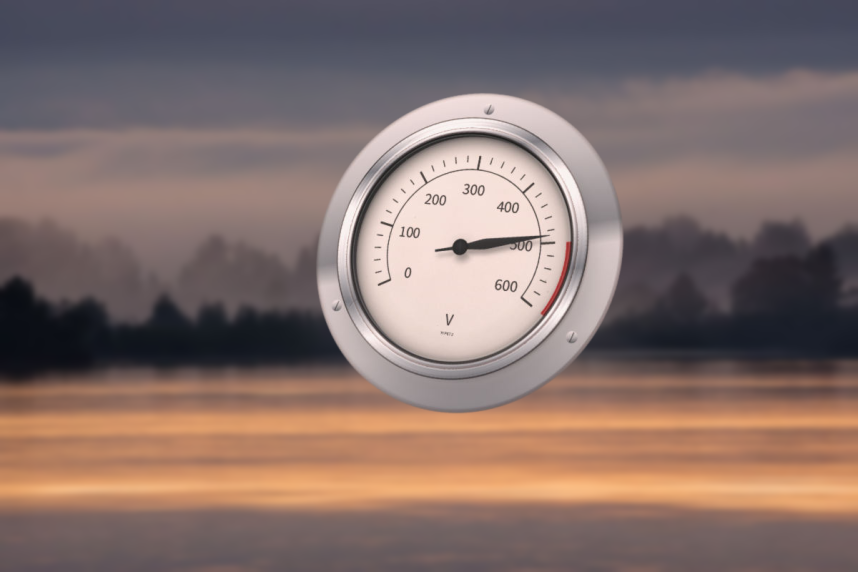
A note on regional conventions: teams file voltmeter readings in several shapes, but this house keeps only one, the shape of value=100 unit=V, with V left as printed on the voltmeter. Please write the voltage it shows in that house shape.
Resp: value=490 unit=V
